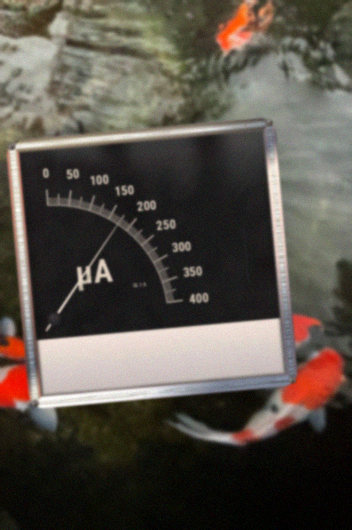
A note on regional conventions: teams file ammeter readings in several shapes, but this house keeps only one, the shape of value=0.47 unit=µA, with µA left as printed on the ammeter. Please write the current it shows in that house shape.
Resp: value=175 unit=µA
